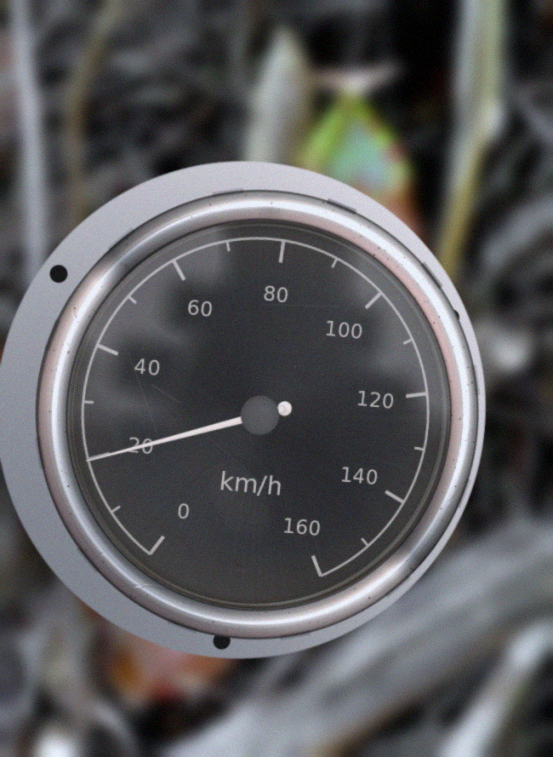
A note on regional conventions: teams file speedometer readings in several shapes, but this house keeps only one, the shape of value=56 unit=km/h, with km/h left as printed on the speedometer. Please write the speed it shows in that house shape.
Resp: value=20 unit=km/h
